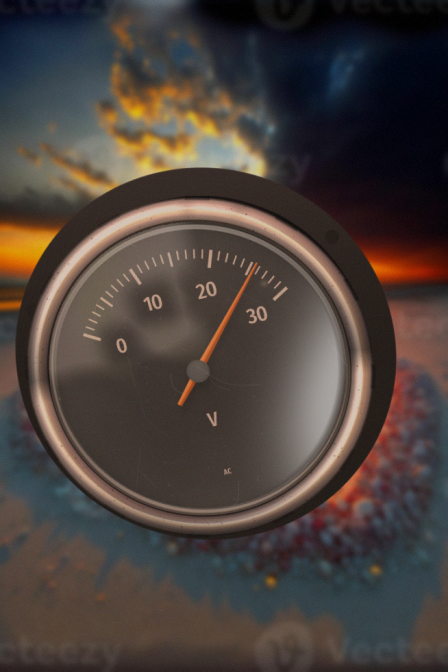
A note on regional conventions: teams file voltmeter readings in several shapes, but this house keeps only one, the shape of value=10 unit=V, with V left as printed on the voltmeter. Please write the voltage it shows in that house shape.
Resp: value=25.5 unit=V
